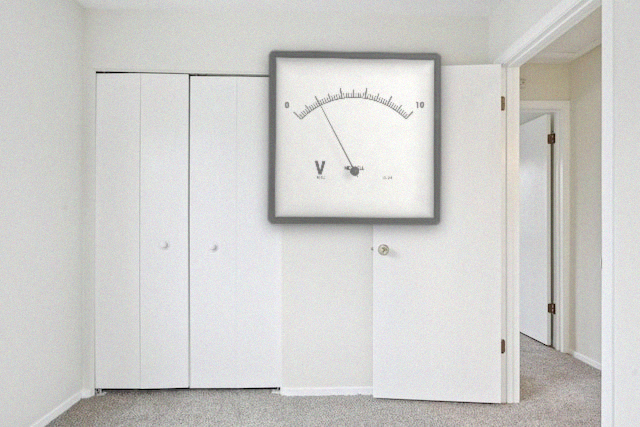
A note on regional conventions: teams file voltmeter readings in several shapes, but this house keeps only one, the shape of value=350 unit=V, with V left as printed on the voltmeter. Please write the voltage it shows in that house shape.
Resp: value=2 unit=V
